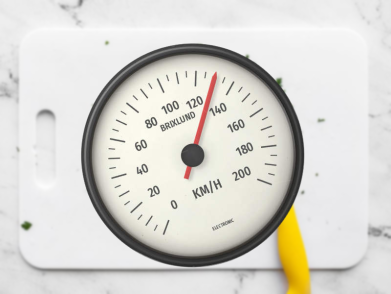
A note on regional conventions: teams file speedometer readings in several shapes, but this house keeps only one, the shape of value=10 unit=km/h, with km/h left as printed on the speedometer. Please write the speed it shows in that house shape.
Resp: value=130 unit=km/h
